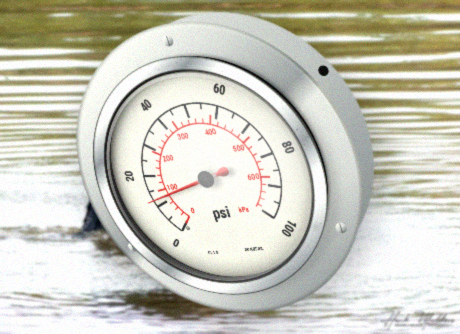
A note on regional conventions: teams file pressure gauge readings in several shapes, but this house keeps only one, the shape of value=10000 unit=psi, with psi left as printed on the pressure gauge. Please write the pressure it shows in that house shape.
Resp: value=12.5 unit=psi
